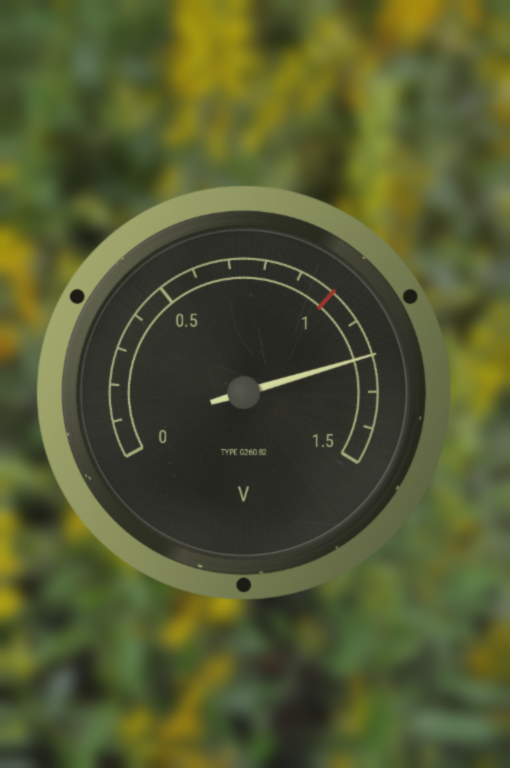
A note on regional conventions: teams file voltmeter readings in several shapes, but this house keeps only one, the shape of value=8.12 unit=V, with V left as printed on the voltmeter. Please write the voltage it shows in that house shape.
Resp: value=1.2 unit=V
